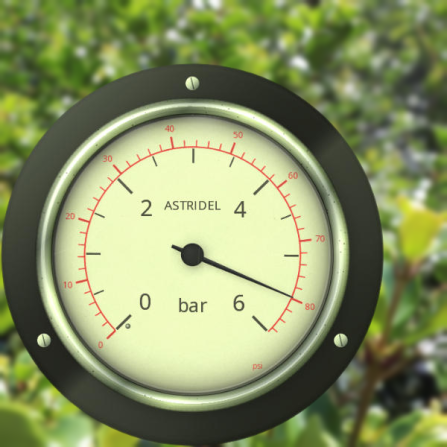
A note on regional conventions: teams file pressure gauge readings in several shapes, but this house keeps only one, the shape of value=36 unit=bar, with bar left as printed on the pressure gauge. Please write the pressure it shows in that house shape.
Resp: value=5.5 unit=bar
